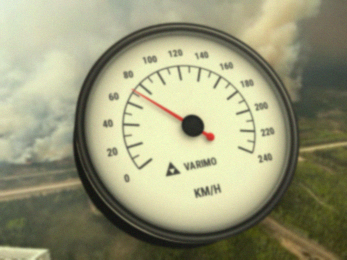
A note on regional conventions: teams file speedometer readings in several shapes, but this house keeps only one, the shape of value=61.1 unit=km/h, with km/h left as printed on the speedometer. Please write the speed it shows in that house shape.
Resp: value=70 unit=km/h
